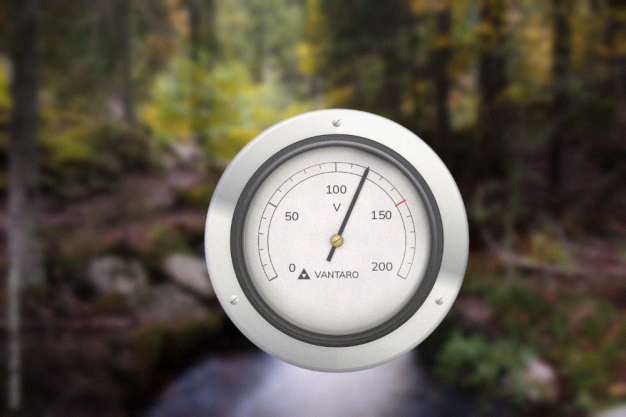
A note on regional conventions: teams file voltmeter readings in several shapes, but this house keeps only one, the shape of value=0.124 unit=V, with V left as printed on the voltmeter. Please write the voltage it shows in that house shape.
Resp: value=120 unit=V
